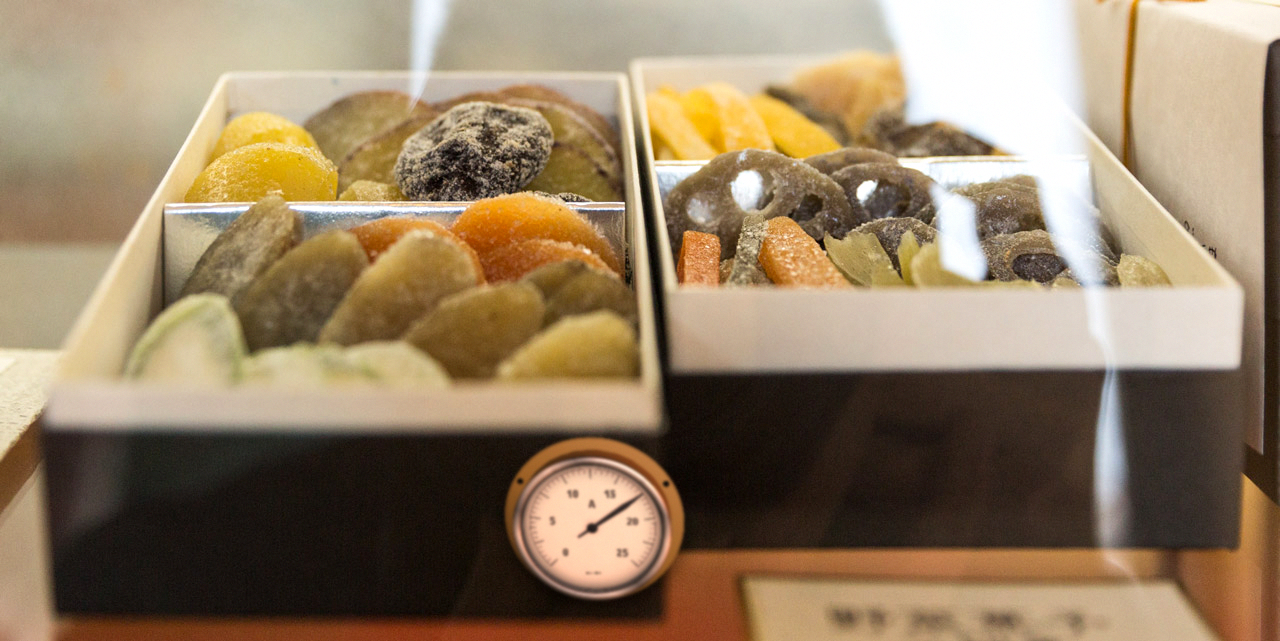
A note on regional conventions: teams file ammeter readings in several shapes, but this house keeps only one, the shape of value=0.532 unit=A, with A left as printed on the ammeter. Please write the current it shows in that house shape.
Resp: value=17.5 unit=A
